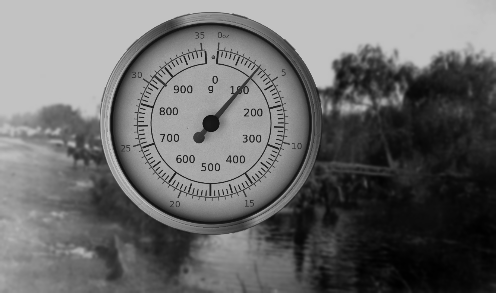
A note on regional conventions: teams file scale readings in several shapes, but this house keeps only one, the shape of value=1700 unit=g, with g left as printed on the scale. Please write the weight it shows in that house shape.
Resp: value=100 unit=g
